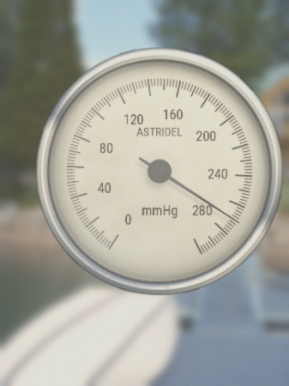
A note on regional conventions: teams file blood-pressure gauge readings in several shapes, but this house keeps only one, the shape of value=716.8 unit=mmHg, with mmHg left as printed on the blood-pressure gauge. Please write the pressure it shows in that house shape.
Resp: value=270 unit=mmHg
